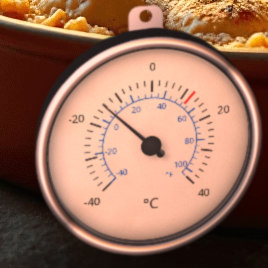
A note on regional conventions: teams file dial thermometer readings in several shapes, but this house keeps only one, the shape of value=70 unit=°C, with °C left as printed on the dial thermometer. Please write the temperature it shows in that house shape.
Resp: value=-14 unit=°C
